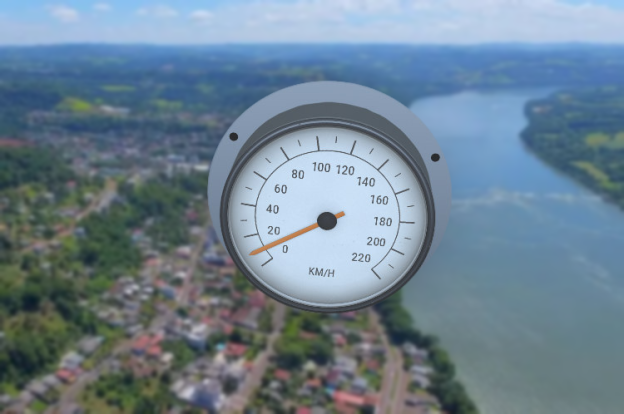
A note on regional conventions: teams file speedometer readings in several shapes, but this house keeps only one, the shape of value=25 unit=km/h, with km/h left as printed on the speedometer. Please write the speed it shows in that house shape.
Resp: value=10 unit=km/h
